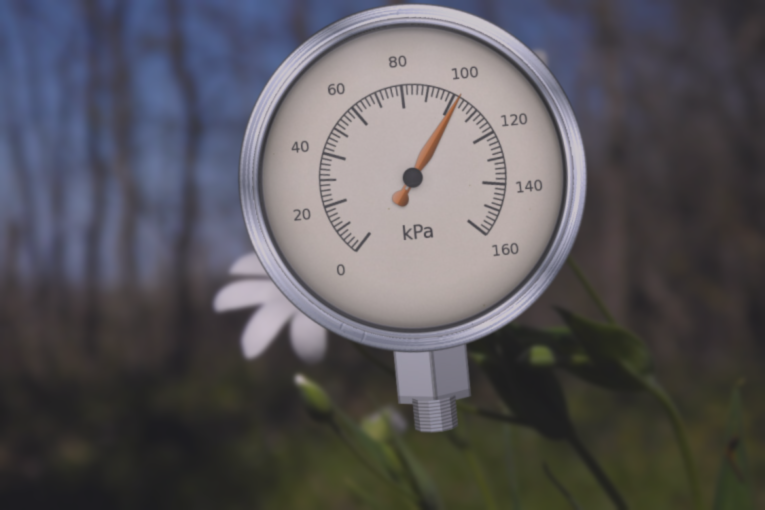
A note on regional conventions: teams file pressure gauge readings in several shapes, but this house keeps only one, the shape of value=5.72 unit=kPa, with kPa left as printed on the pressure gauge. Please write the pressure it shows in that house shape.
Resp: value=102 unit=kPa
